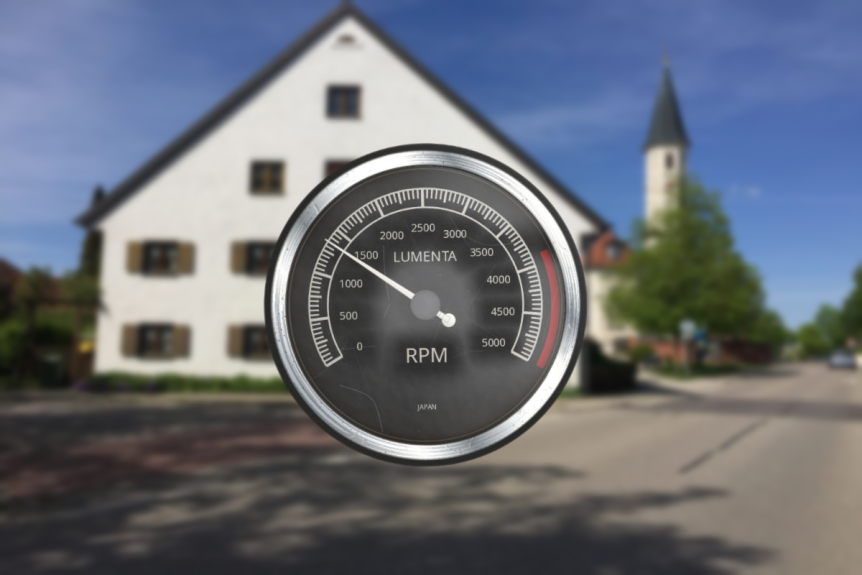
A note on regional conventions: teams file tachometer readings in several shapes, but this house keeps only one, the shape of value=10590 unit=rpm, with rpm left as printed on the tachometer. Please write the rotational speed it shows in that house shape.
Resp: value=1350 unit=rpm
